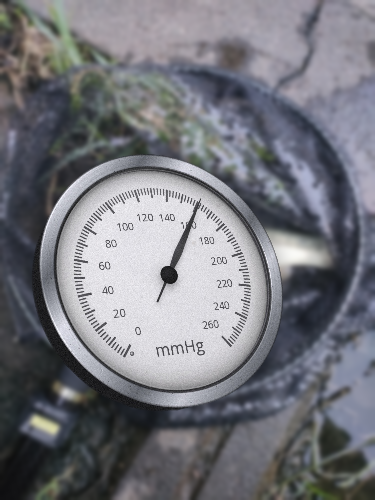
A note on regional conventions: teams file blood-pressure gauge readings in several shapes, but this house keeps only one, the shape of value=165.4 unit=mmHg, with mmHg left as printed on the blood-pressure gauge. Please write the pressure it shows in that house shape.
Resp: value=160 unit=mmHg
